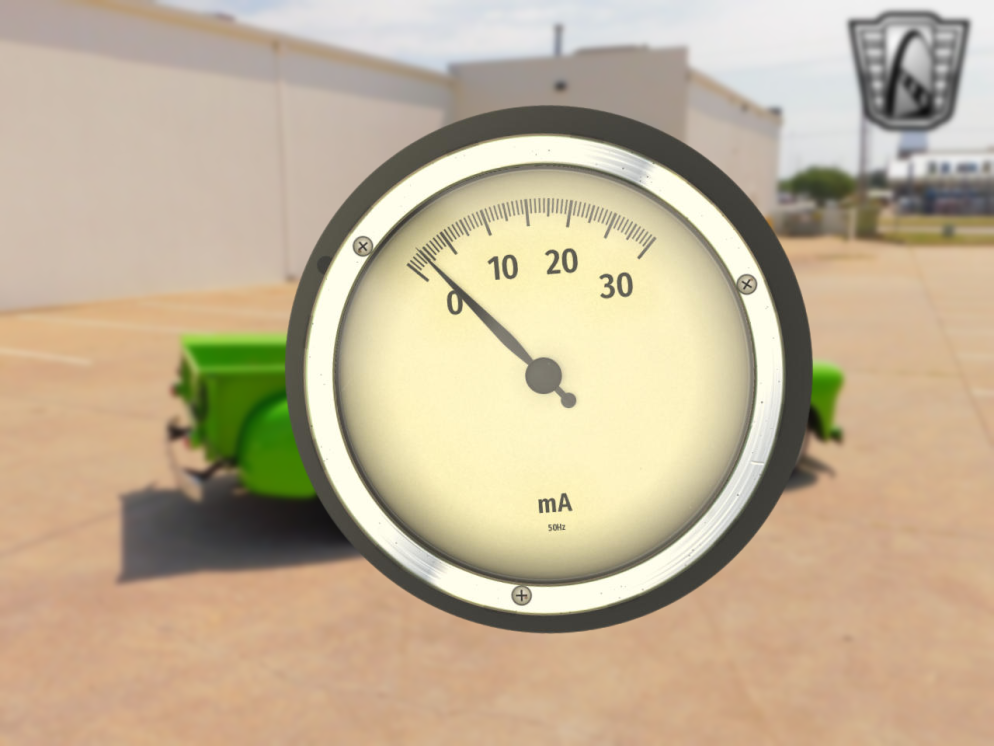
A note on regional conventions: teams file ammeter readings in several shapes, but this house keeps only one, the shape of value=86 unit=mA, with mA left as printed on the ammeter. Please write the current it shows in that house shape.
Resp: value=2 unit=mA
